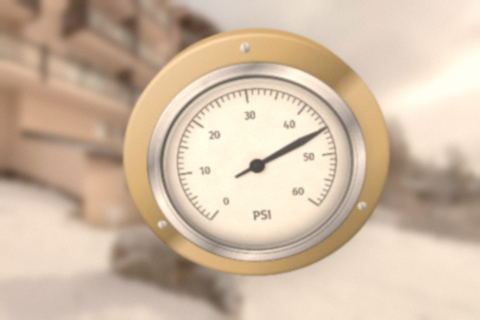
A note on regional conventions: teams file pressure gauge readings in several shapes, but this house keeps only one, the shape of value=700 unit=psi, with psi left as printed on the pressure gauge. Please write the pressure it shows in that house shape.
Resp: value=45 unit=psi
